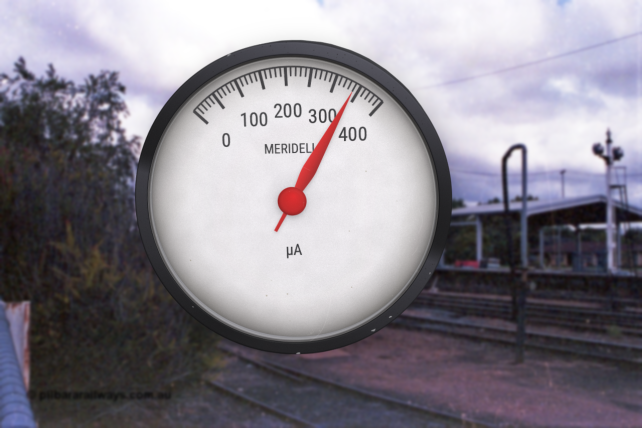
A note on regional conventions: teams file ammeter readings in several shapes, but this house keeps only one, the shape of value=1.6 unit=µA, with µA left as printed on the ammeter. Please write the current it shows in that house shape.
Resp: value=340 unit=µA
